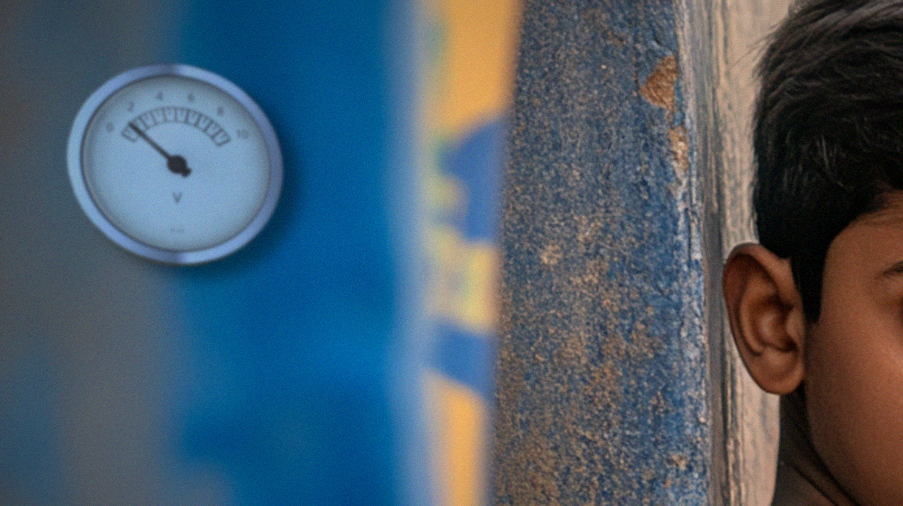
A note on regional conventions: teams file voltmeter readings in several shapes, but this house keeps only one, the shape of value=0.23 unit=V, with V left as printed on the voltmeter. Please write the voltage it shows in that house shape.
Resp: value=1 unit=V
